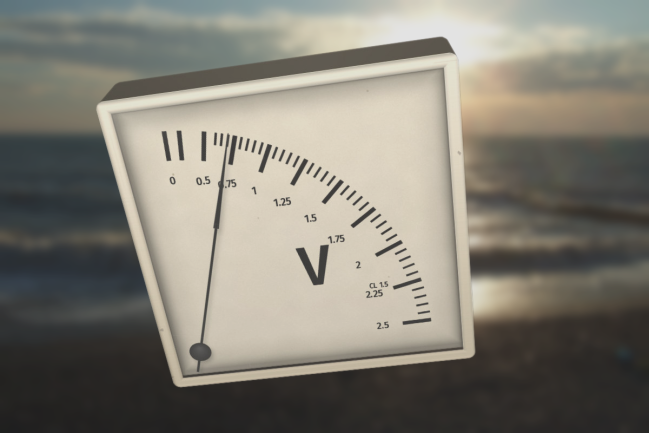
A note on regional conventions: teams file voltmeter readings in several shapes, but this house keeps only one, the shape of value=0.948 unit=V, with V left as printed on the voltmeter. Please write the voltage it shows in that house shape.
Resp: value=0.7 unit=V
